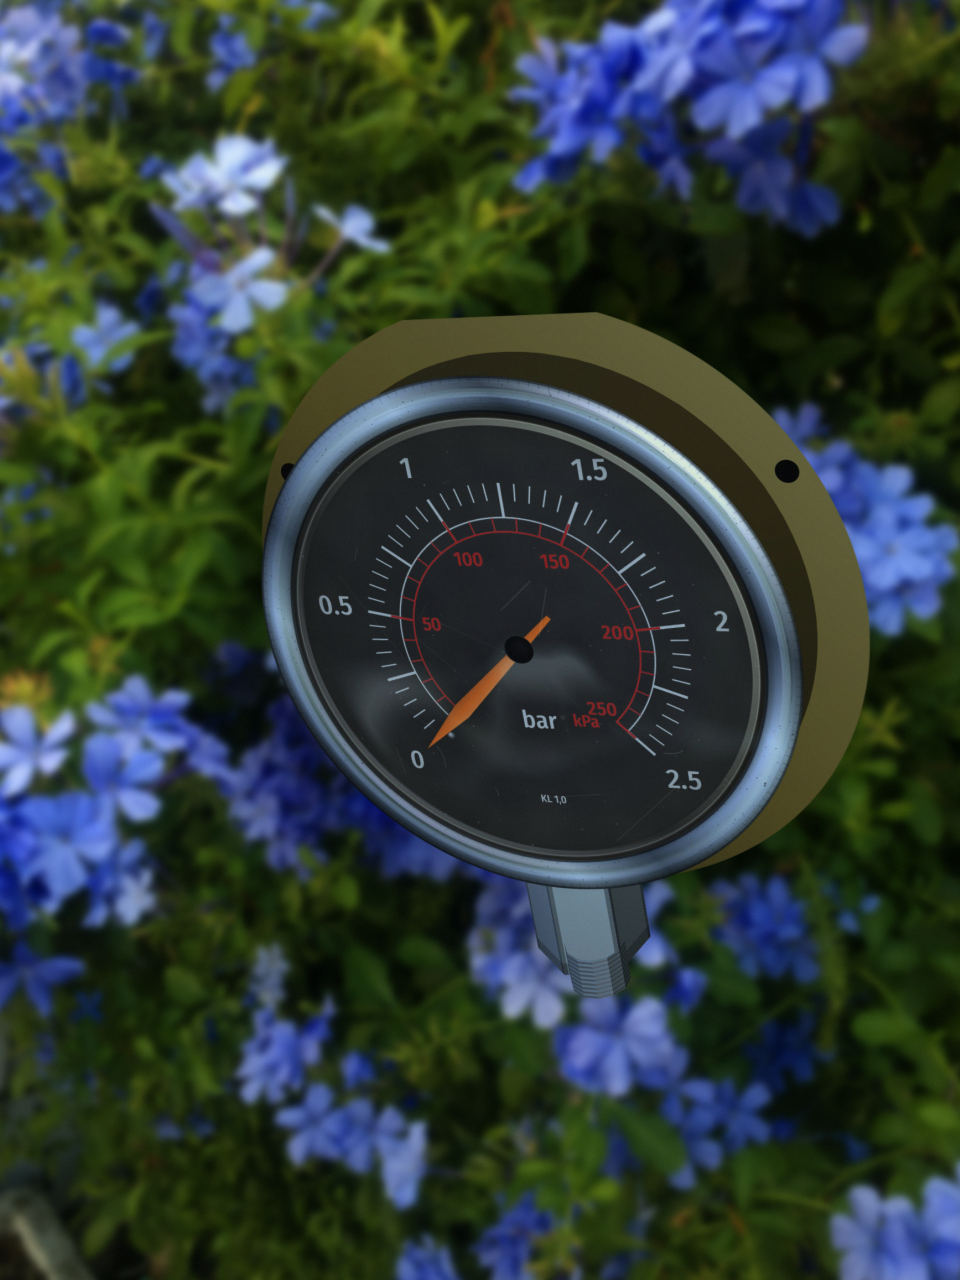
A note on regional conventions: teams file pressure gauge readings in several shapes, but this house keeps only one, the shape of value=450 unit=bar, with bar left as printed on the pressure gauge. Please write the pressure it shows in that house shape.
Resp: value=0 unit=bar
